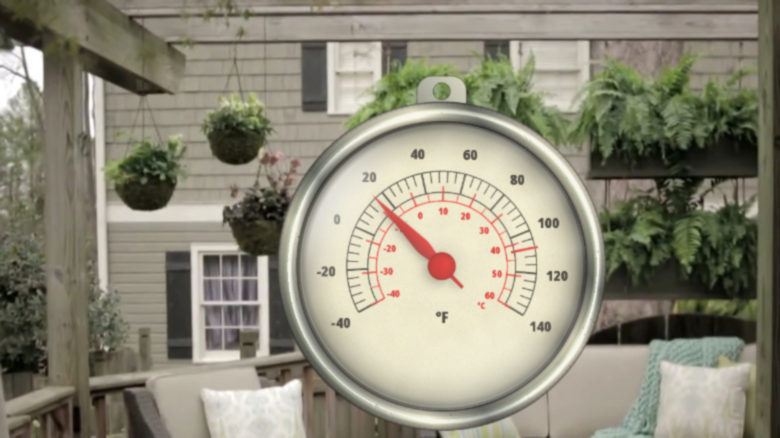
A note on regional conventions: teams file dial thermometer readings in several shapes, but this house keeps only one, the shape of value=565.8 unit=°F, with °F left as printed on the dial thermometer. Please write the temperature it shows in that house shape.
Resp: value=16 unit=°F
